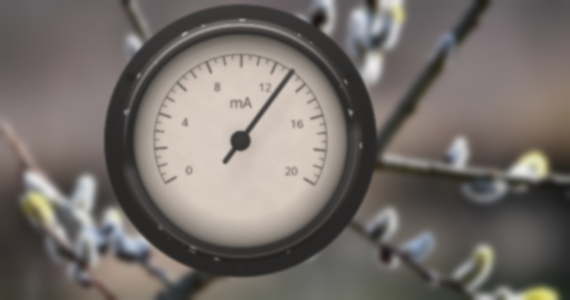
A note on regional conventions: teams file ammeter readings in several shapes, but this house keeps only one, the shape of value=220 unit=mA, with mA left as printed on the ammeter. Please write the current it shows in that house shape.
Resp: value=13 unit=mA
